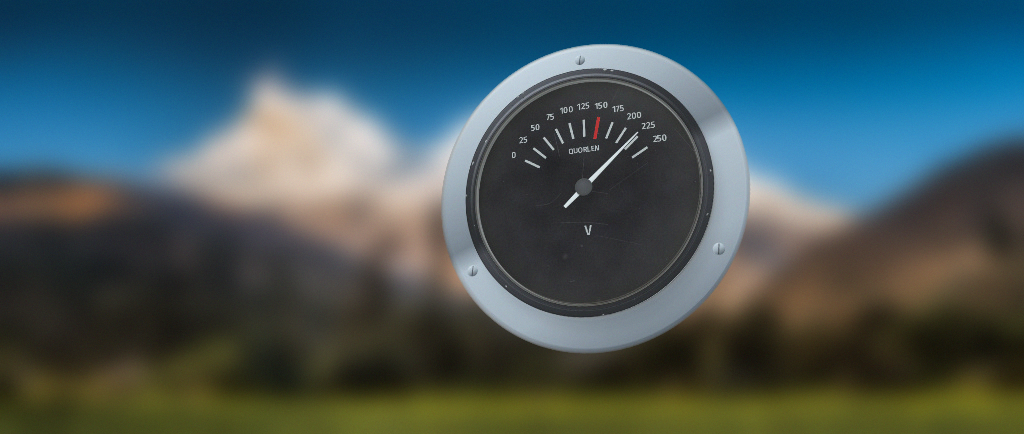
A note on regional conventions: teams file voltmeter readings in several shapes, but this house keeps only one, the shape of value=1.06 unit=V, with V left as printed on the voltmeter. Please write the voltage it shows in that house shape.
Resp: value=225 unit=V
